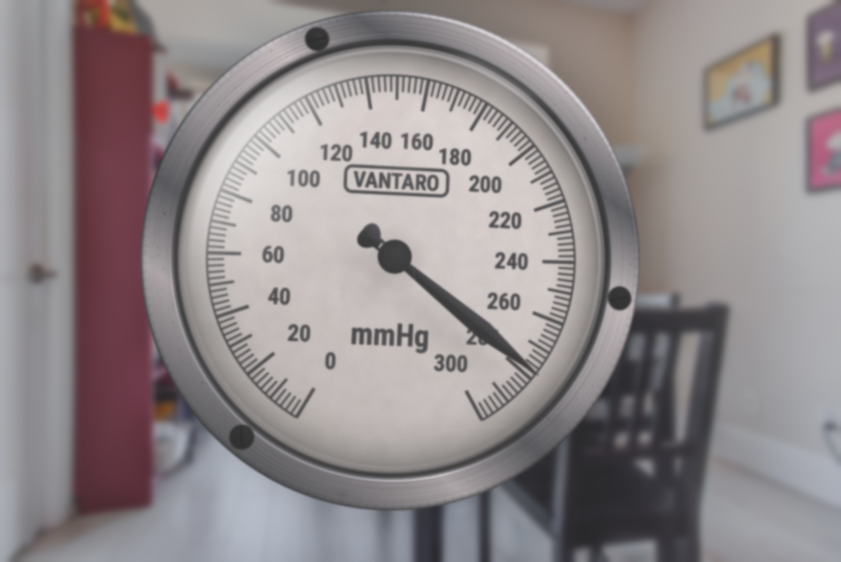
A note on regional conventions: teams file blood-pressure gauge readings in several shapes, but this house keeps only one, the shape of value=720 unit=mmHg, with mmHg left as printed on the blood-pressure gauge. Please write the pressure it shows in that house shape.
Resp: value=278 unit=mmHg
